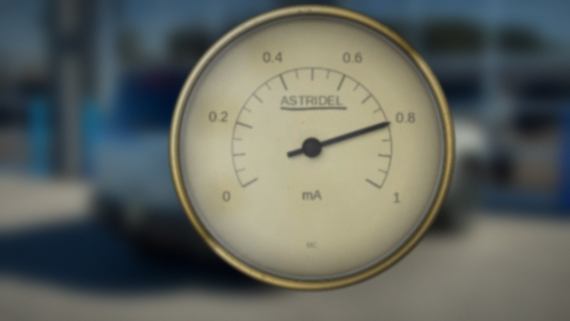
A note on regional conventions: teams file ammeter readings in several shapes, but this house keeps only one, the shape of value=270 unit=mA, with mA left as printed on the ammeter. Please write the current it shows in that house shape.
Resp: value=0.8 unit=mA
